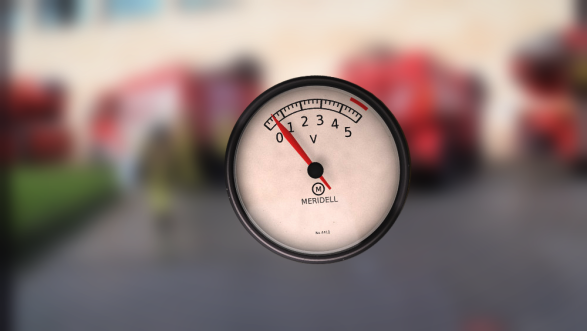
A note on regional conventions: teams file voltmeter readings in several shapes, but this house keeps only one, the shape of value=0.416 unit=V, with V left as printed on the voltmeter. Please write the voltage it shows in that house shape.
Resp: value=0.6 unit=V
